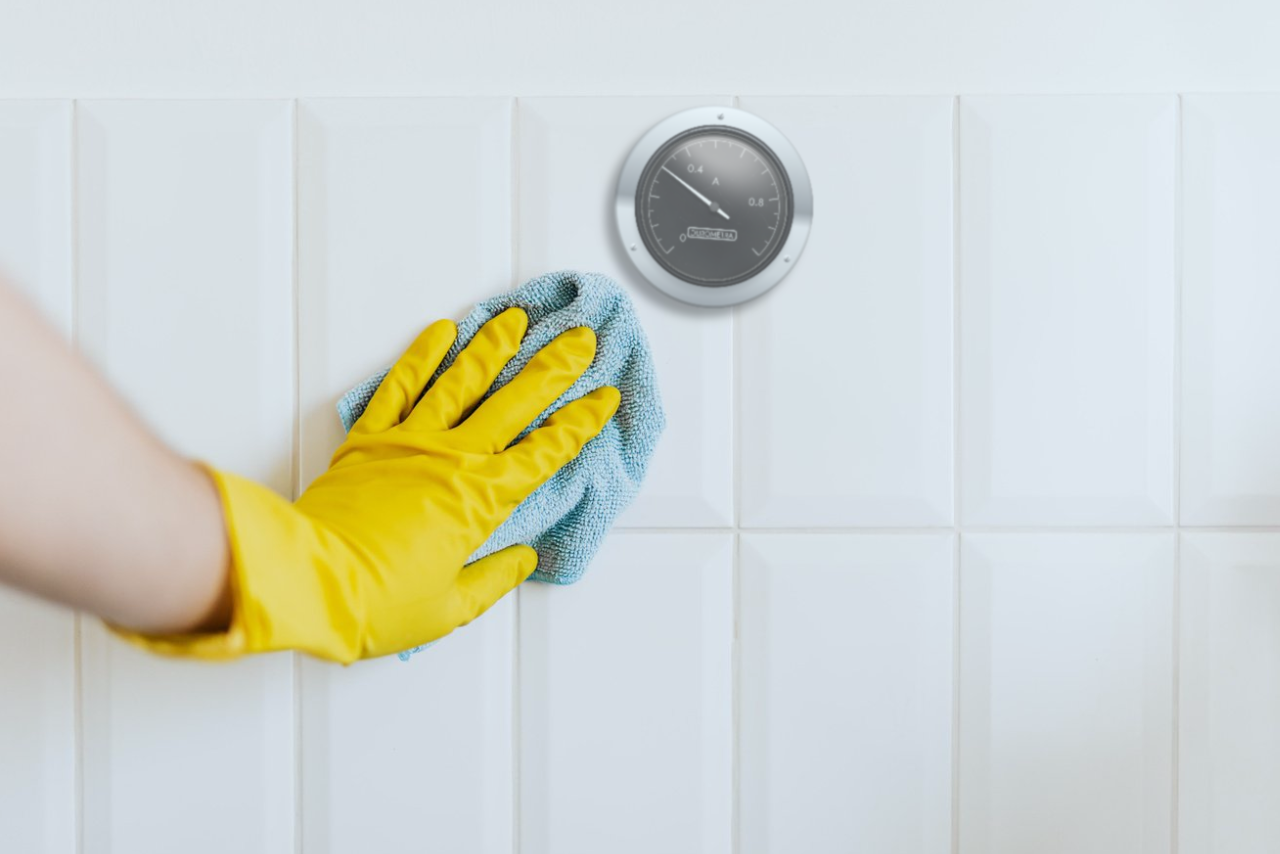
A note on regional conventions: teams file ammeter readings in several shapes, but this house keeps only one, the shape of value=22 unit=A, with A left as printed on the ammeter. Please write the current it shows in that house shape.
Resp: value=0.3 unit=A
